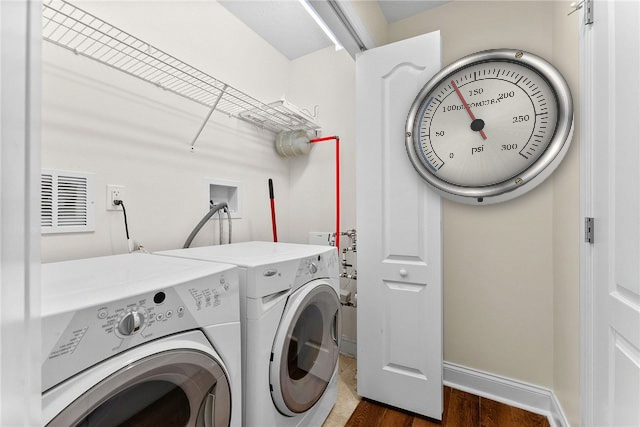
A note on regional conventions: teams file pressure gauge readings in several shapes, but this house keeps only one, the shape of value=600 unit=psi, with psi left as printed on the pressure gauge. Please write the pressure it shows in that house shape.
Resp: value=125 unit=psi
